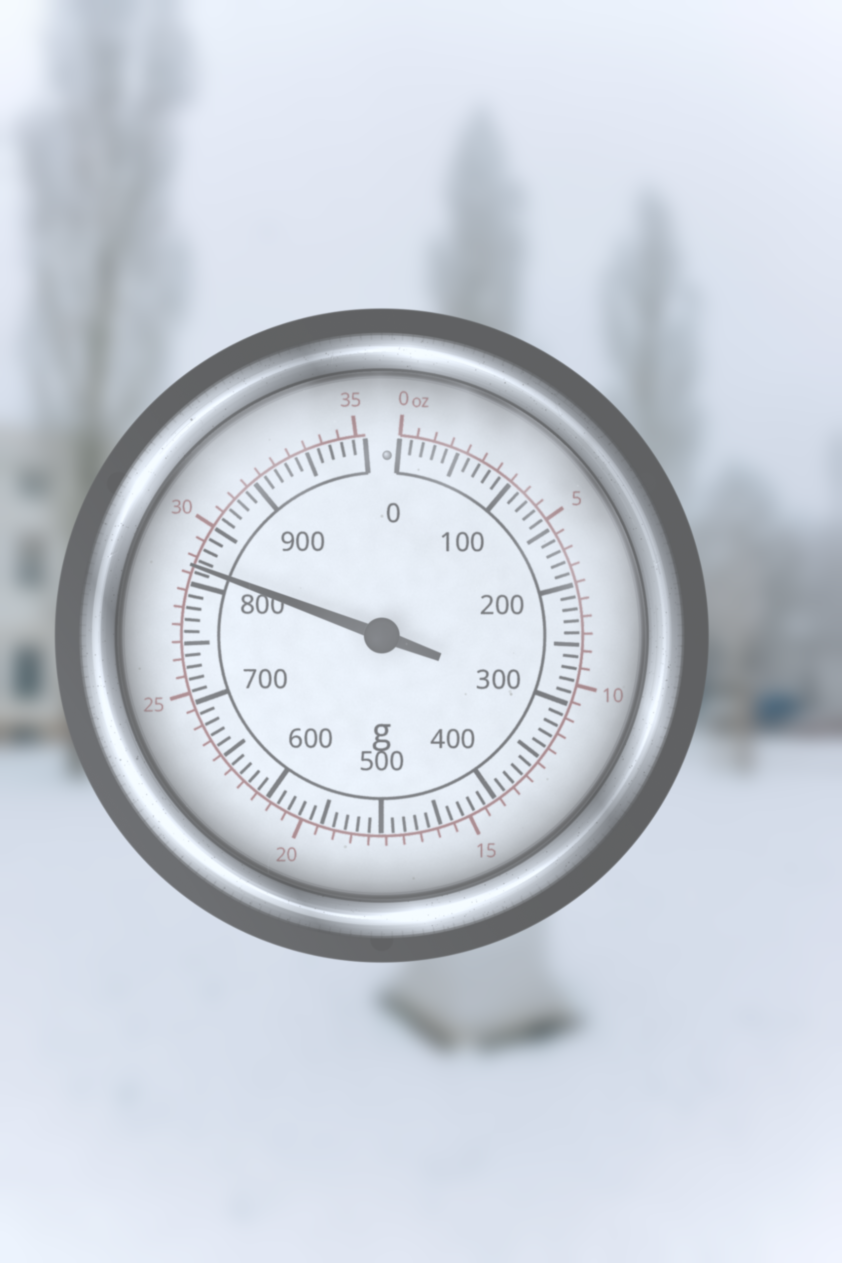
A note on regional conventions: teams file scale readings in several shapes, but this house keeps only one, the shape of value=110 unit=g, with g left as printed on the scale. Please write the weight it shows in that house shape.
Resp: value=815 unit=g
